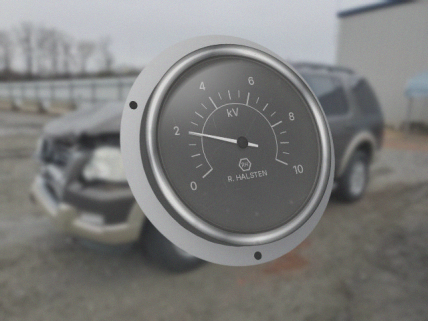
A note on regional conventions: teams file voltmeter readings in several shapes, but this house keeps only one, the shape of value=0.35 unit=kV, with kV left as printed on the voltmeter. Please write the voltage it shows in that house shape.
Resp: value=2 unit=kV
